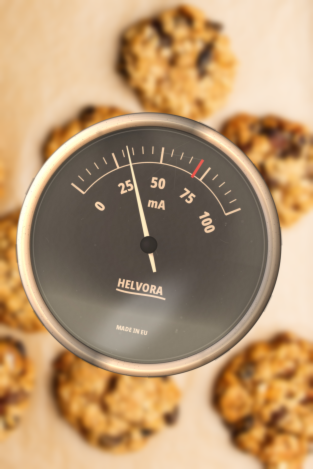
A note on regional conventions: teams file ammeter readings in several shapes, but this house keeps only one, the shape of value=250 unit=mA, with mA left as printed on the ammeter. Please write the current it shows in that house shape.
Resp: value=32.5 unit=mA
